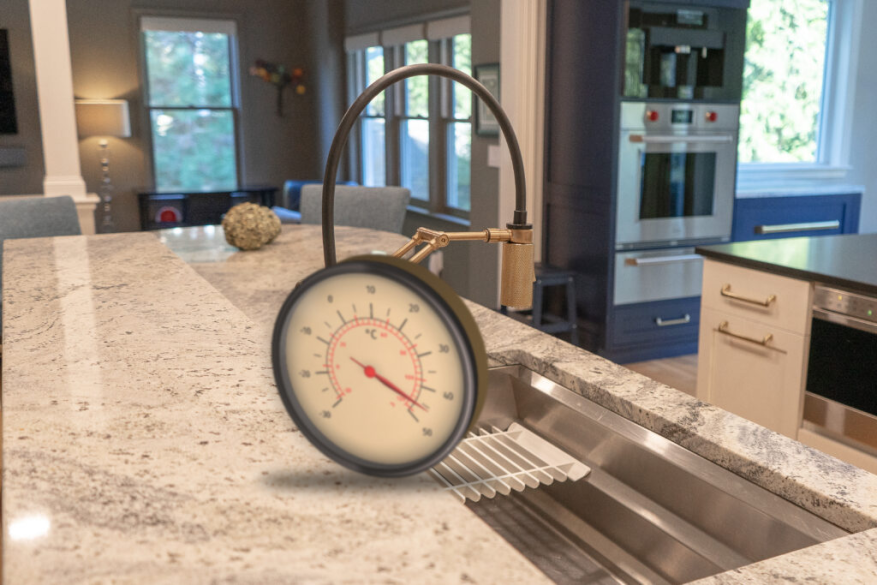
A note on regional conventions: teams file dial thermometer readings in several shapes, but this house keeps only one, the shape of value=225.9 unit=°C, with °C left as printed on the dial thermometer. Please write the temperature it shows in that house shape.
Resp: value=45 unit=°C
